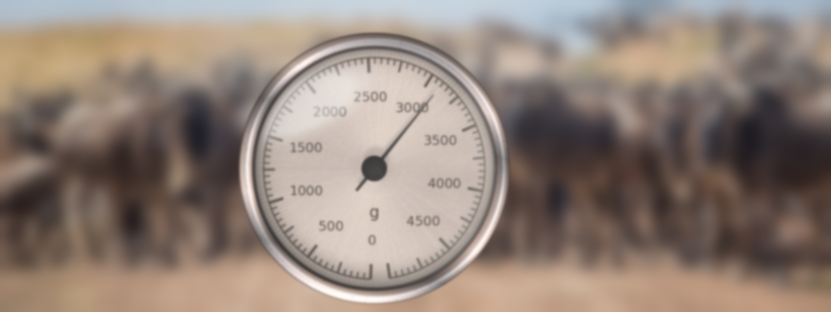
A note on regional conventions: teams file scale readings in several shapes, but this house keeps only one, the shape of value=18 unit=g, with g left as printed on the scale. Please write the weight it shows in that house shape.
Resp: value=3100 unit=g
